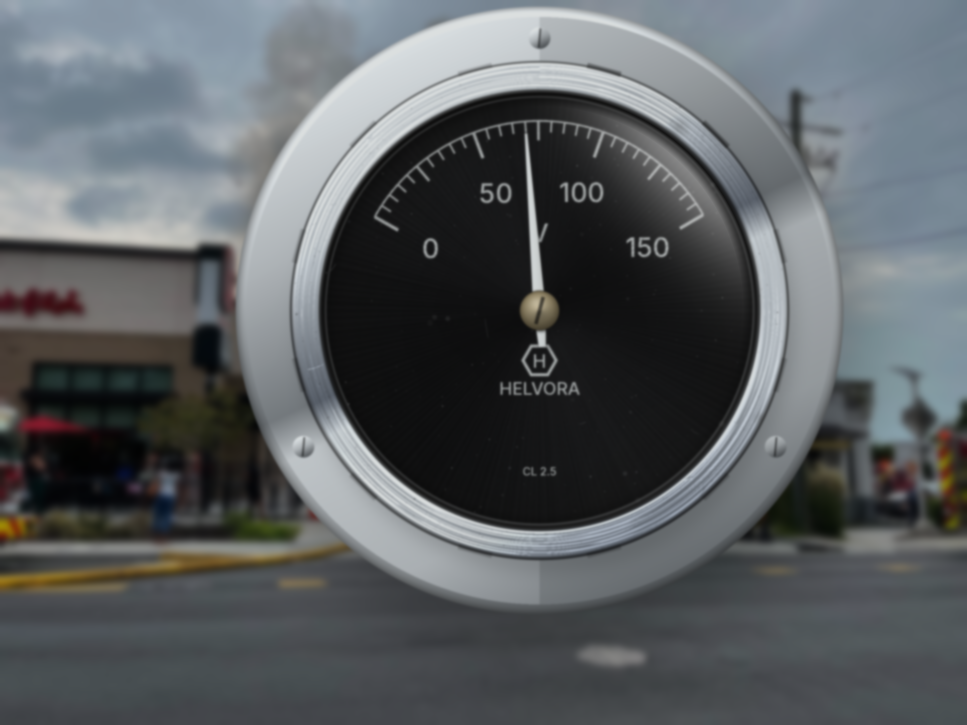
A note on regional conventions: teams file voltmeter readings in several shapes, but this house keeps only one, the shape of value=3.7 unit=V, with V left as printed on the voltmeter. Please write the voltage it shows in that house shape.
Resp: value=70 unit=V
